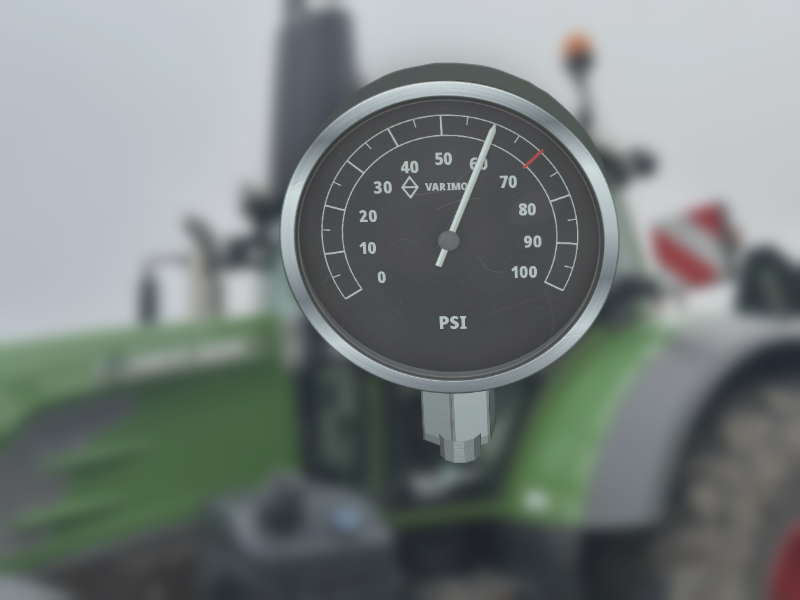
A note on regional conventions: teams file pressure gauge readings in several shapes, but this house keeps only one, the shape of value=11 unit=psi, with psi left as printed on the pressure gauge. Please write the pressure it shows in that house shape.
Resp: value=60 unit=psi
